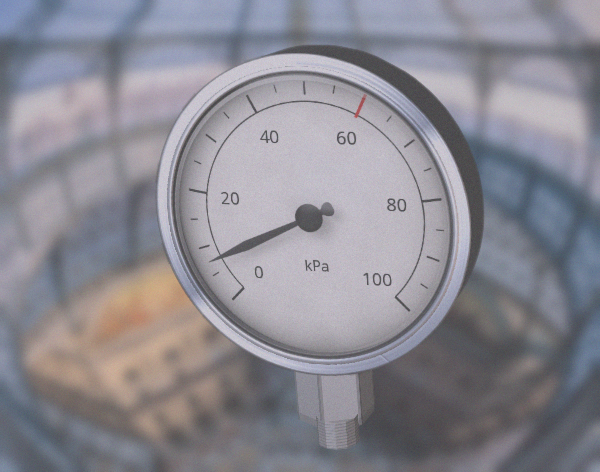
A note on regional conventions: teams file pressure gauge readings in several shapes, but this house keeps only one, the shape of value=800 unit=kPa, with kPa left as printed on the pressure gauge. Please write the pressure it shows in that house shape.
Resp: value=7.5 unit=kPa
